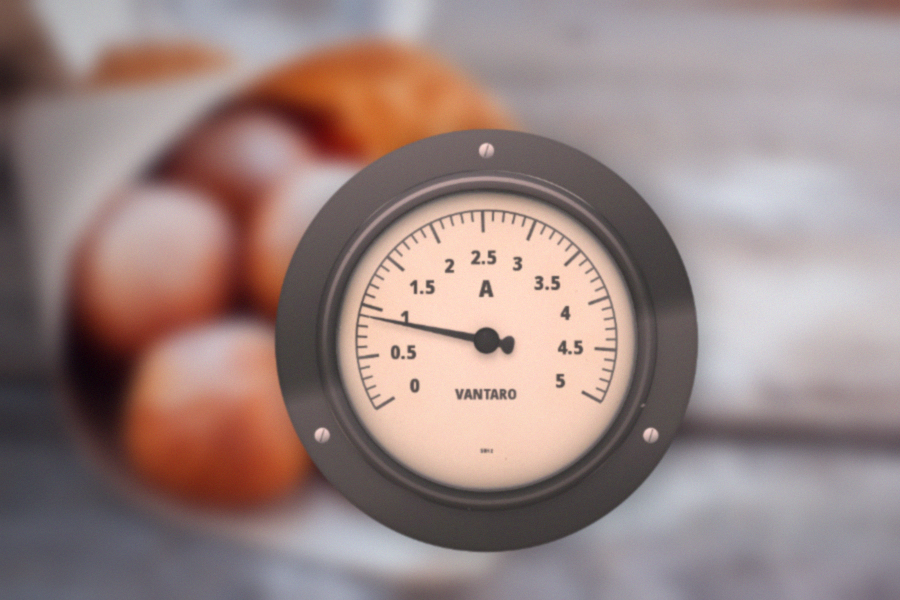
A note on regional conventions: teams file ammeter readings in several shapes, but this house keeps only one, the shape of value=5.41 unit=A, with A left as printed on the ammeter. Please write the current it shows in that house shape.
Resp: value=0.9 unit=A
